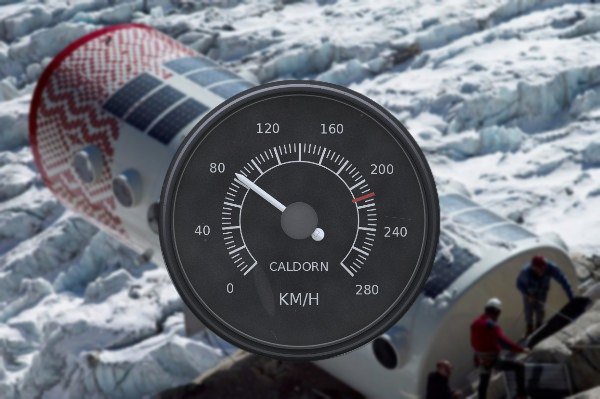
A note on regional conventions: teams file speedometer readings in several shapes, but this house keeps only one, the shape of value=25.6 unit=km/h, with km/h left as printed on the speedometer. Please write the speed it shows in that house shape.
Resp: value=84 unit=km/h
